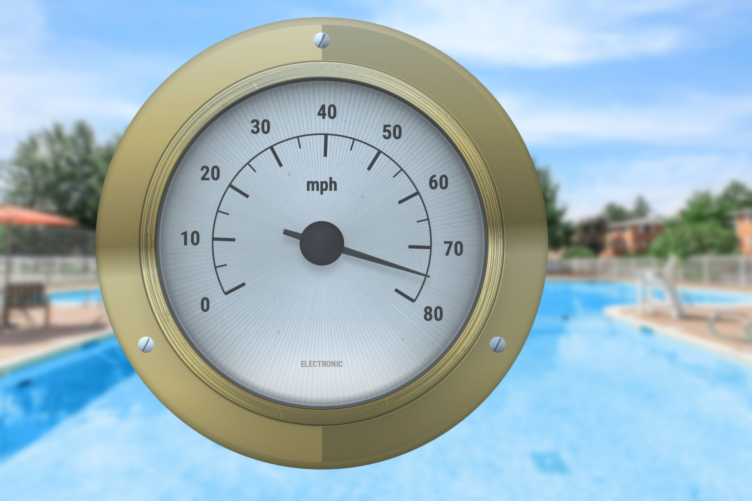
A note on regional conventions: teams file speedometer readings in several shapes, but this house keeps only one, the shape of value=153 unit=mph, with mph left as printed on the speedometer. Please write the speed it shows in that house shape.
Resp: value=75 unit=mph
